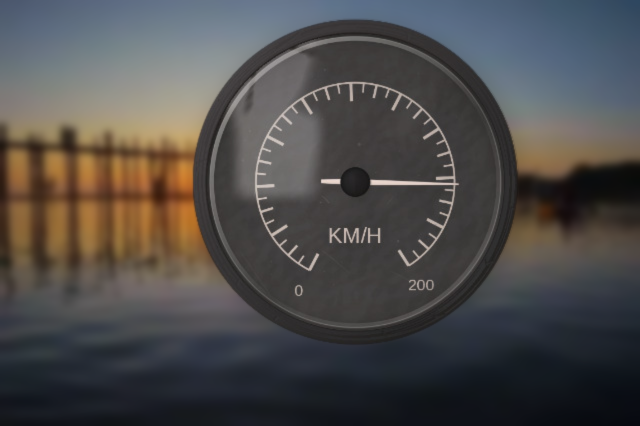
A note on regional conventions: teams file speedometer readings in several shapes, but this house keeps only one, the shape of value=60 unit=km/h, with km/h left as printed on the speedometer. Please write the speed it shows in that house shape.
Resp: value=162.5 unit=km/h
